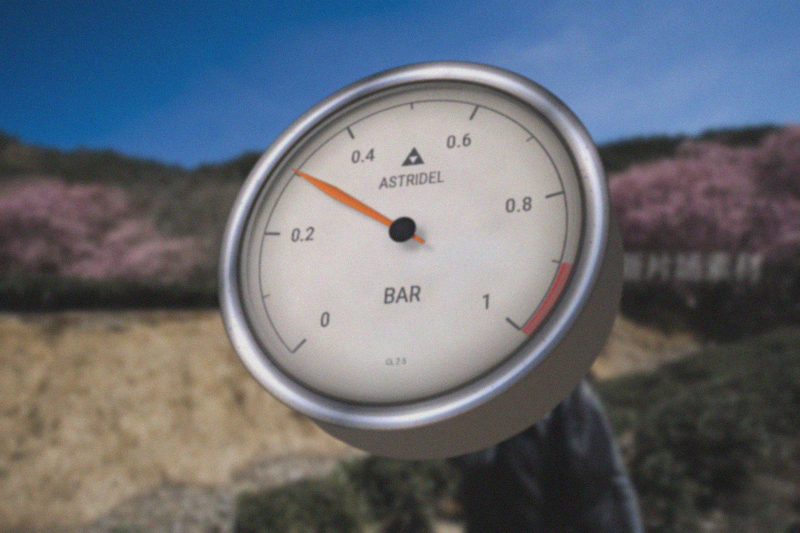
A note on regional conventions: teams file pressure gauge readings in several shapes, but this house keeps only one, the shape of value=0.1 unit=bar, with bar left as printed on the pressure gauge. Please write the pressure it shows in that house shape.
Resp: value=0.3 unit=bar
